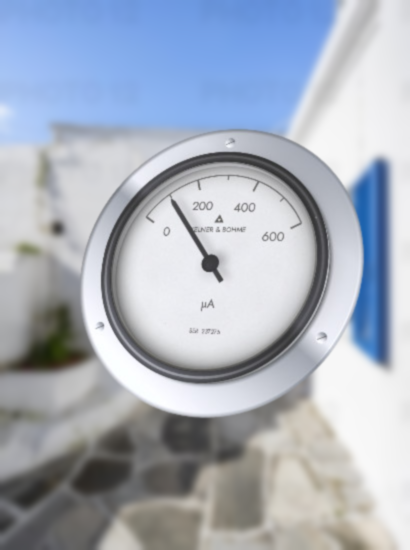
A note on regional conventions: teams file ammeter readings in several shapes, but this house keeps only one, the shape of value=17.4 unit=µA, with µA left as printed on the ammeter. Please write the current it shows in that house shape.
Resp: value=100 unit=µA
